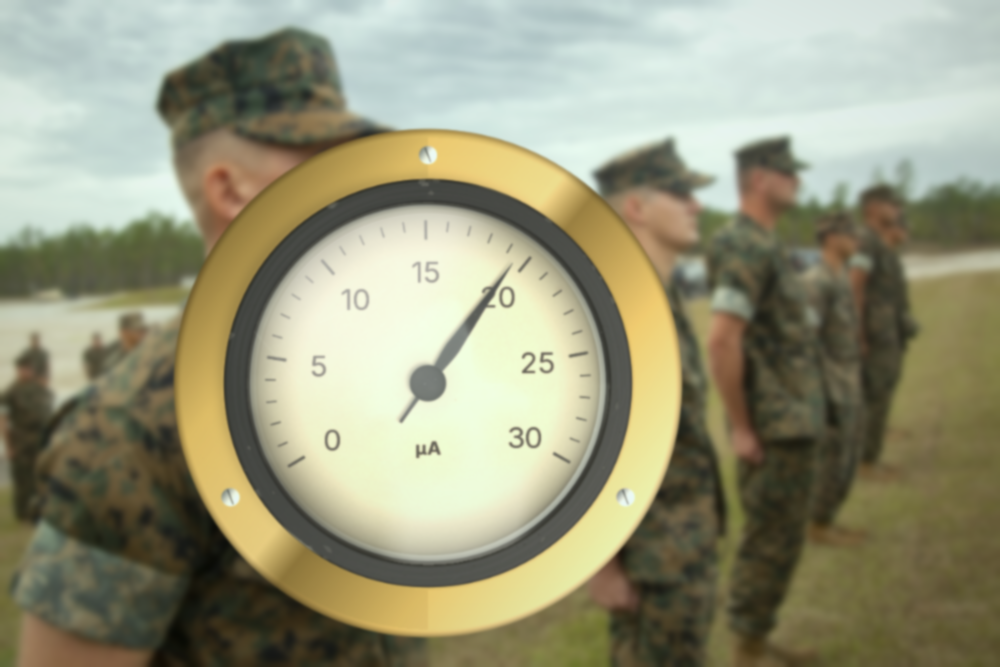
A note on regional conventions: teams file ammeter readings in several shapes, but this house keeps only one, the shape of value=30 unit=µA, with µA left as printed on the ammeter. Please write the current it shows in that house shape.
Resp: value=19.5 unit=µA
